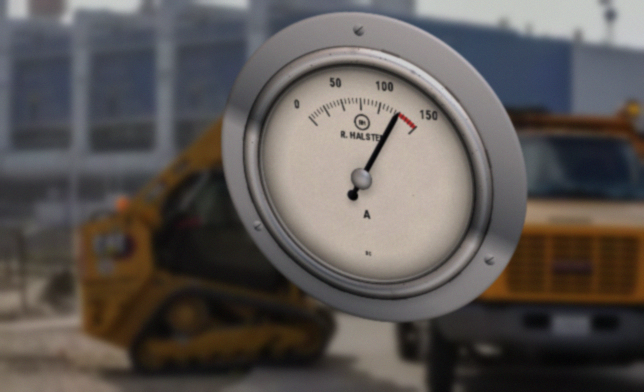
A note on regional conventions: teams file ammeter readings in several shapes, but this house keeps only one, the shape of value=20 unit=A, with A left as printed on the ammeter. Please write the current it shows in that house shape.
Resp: value=125 unit=A
